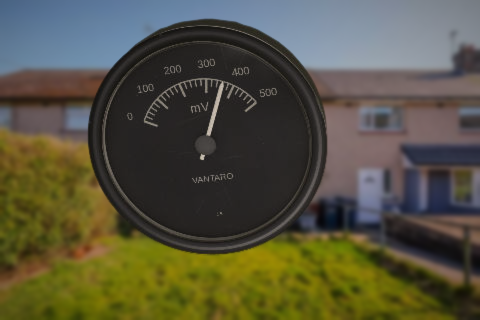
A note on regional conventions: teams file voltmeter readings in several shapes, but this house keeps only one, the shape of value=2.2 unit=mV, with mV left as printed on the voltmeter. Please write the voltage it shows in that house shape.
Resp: value=360 unit=mV
